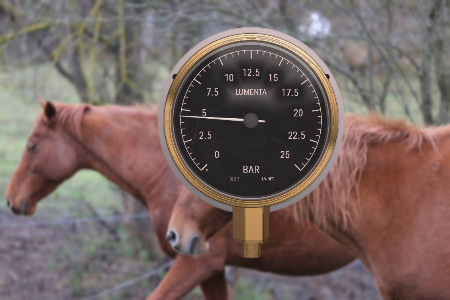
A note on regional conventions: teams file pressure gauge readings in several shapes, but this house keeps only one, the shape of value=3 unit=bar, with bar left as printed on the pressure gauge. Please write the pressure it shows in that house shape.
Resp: value=4.5 unit=bar
